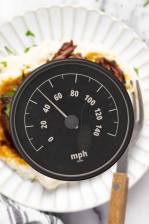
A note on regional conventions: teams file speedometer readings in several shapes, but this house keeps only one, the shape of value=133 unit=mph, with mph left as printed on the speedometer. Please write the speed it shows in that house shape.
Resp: value=50 unit=mph
